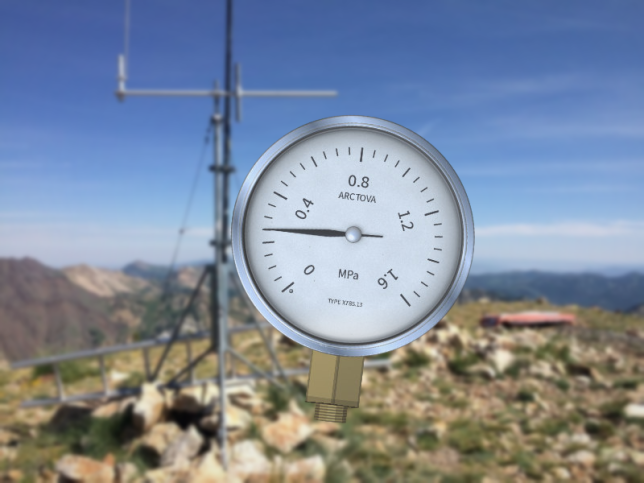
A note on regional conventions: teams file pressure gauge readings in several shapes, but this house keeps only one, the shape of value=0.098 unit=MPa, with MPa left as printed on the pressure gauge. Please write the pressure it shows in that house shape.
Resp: value=0.25 unit=MPa
